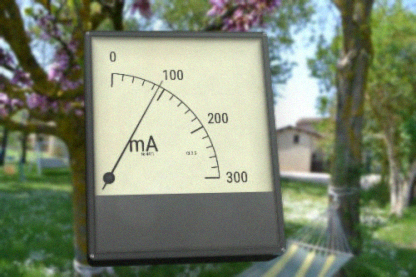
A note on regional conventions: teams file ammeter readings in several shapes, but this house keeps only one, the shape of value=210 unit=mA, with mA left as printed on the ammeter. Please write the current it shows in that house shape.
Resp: value=90 unit=mA
